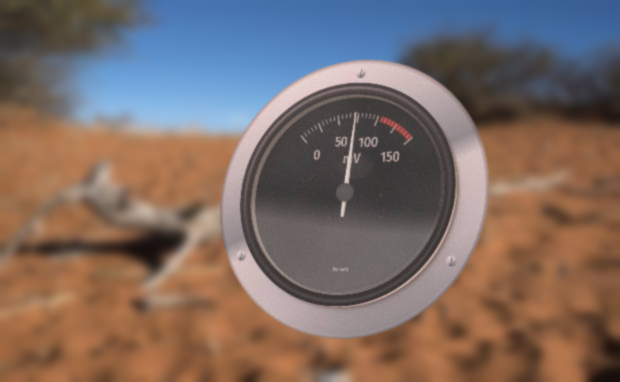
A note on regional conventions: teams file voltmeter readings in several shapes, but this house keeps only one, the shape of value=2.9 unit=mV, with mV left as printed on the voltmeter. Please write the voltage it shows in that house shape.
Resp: value=75 unit=mV
